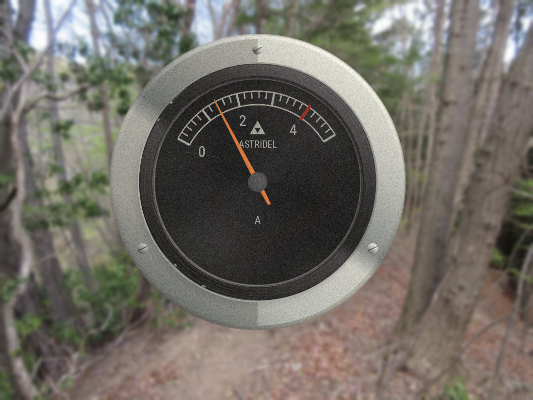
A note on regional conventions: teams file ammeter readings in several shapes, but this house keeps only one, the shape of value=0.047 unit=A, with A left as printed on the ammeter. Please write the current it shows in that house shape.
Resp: value=1.4 unit=A
